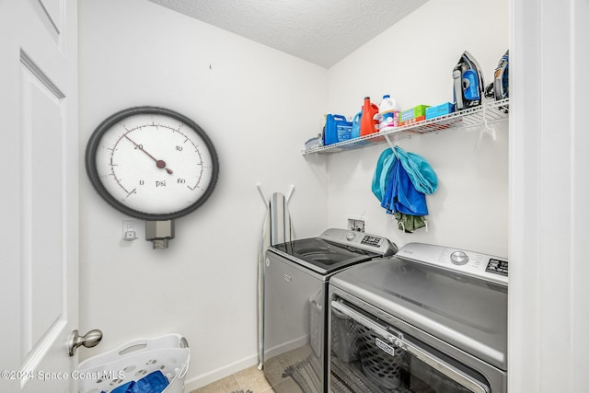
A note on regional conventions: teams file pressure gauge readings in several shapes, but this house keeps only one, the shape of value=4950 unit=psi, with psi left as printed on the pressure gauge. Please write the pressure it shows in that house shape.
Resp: value=20 unit=psi
